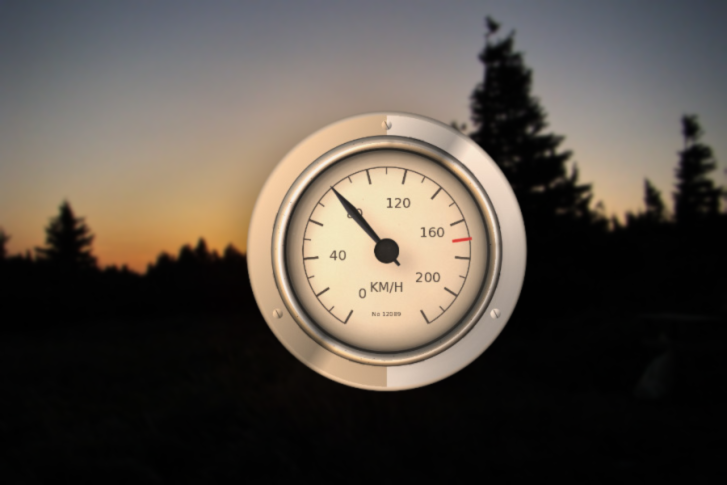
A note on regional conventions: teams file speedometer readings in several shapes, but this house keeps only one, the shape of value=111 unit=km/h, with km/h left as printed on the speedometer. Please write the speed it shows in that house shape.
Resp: value=80 unit=km/h
